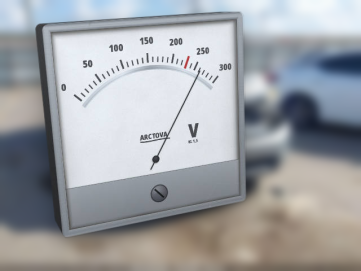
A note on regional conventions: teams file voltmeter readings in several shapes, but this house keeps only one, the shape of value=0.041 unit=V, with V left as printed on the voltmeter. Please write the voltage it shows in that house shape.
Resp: value=260 unit=V
